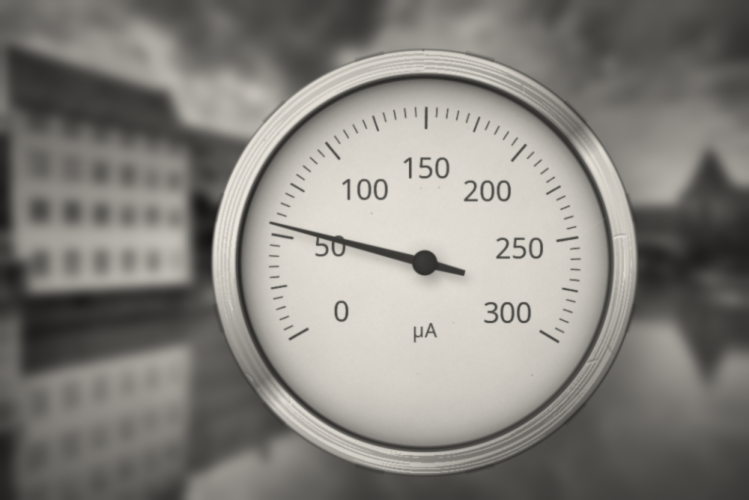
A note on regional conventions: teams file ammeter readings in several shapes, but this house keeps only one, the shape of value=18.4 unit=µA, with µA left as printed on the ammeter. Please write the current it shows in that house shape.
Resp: value=55 unit=µA
